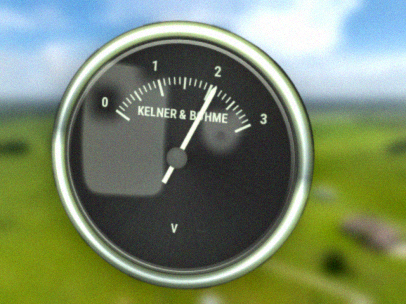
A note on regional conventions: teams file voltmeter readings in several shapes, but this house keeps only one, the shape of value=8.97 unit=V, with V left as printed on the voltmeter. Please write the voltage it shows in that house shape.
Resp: value=2.1 unit=V
